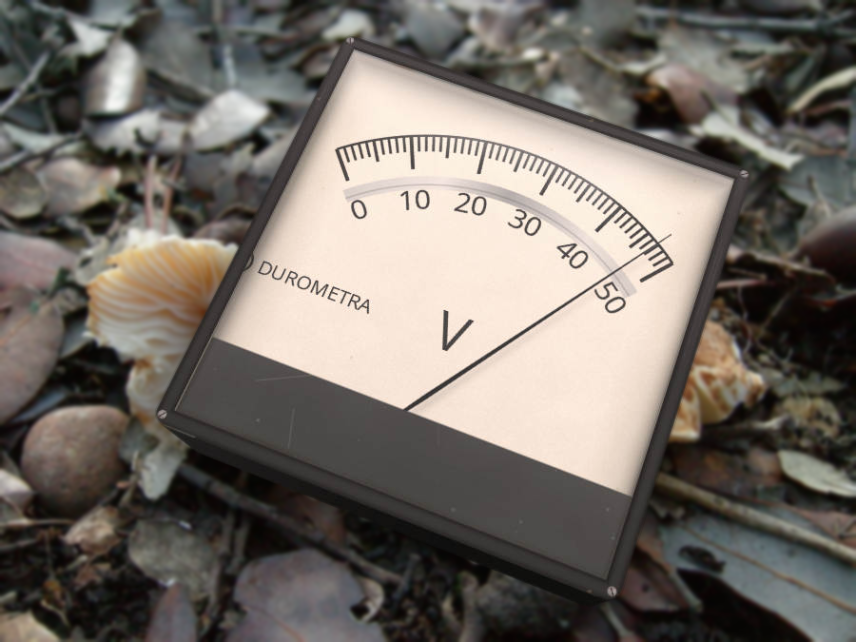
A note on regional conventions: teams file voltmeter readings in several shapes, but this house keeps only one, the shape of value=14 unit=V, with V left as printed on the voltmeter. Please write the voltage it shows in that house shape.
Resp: value=47 unit=V
